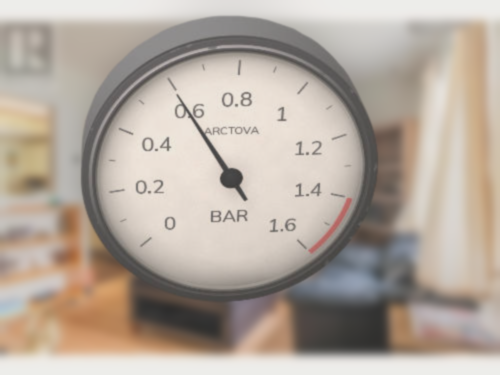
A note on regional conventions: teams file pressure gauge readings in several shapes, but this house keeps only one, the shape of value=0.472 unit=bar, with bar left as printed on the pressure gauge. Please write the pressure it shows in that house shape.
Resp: value=0.6 unit=bar
